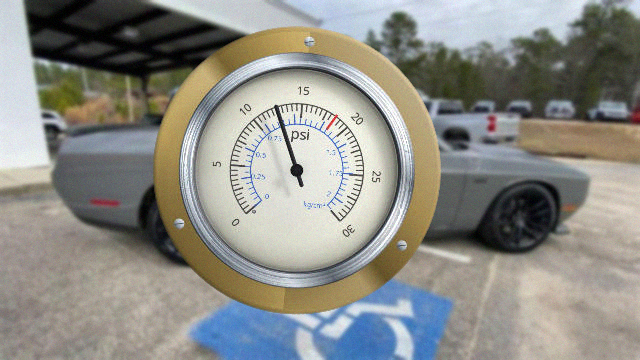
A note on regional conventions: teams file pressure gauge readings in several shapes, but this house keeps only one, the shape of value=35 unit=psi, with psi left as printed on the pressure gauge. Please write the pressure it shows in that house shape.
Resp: value=12.5 unit=psi
